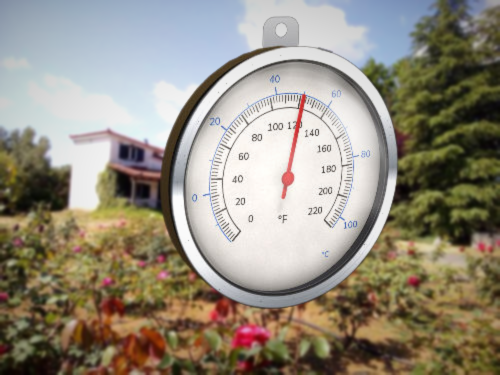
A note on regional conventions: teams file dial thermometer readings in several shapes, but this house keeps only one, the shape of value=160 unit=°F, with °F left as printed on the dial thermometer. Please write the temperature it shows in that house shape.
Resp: value=120 unit=°F
